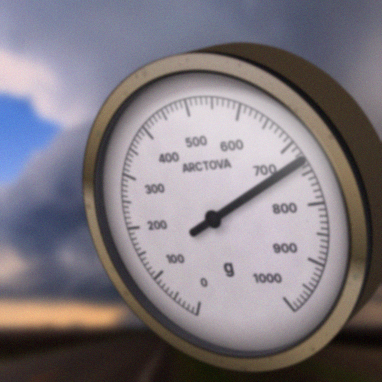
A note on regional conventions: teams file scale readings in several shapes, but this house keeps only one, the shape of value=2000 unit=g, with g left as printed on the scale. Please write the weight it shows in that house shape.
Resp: value=730 unit=g
